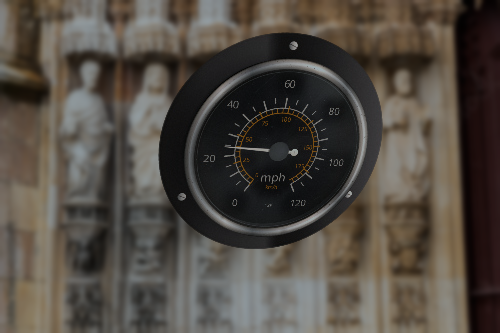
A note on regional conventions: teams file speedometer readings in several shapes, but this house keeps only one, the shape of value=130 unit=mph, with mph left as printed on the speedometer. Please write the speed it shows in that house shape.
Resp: value=25 unit=mph
